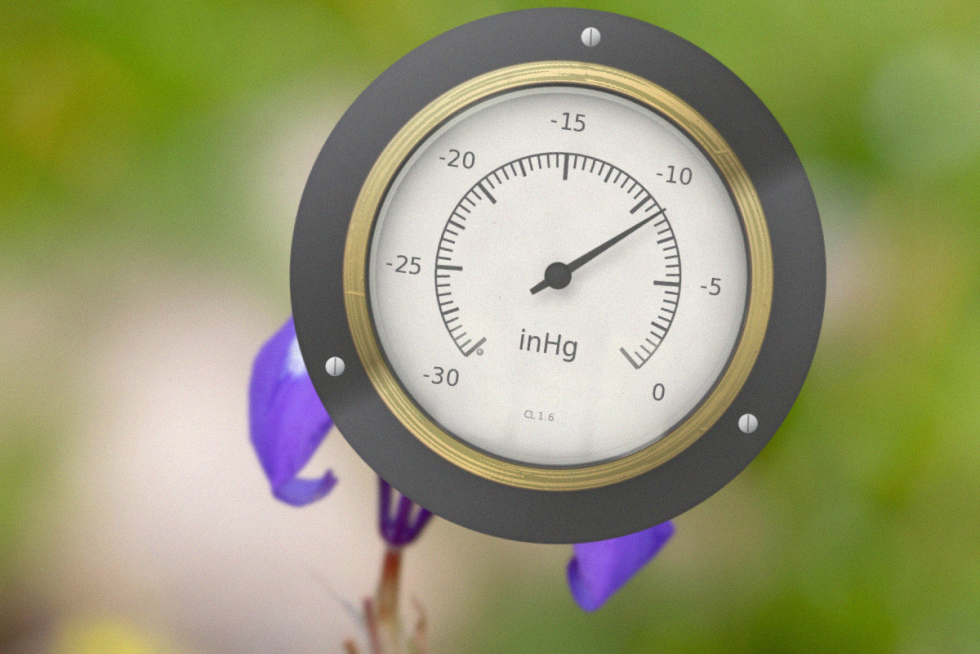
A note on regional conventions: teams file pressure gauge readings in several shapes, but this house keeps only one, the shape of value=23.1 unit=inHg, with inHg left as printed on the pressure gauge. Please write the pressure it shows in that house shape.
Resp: value=-9 unit=inHg
